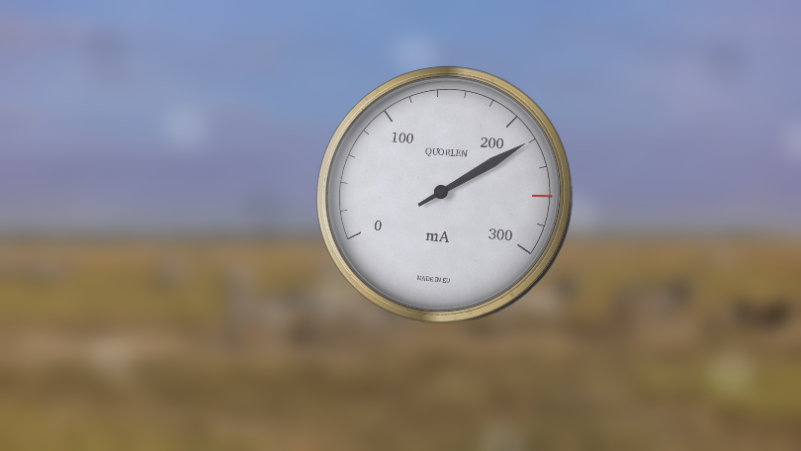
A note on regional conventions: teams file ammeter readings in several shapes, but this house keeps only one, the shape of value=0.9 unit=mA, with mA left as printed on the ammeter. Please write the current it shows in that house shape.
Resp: value=220 unit=mA
